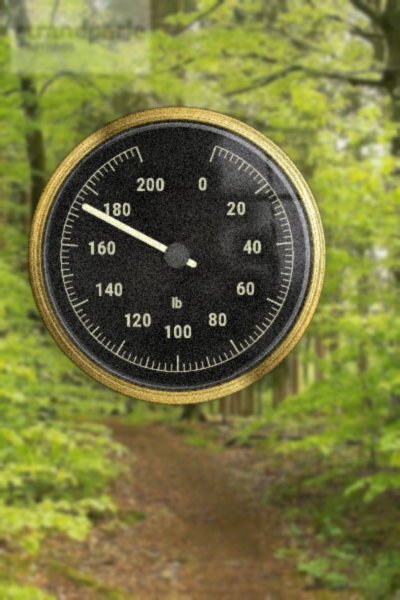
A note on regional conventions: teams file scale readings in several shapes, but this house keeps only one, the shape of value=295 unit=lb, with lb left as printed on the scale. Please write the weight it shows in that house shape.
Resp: value=174 unit=lb
